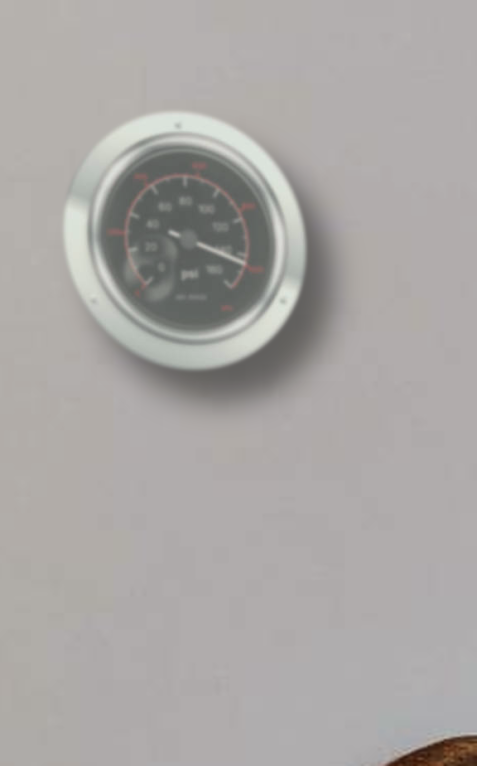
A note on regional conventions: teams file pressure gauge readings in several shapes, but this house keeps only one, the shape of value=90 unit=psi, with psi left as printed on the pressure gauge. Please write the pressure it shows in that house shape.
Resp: value=145 unit=psi
